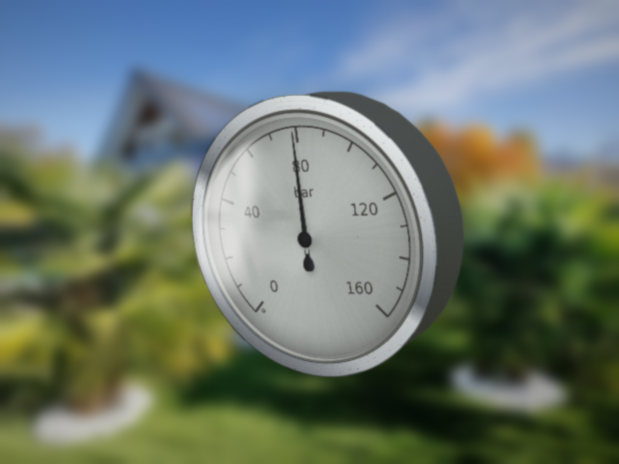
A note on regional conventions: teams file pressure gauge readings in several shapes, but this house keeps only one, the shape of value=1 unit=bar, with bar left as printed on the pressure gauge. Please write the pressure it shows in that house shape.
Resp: value=80 unit=bar
